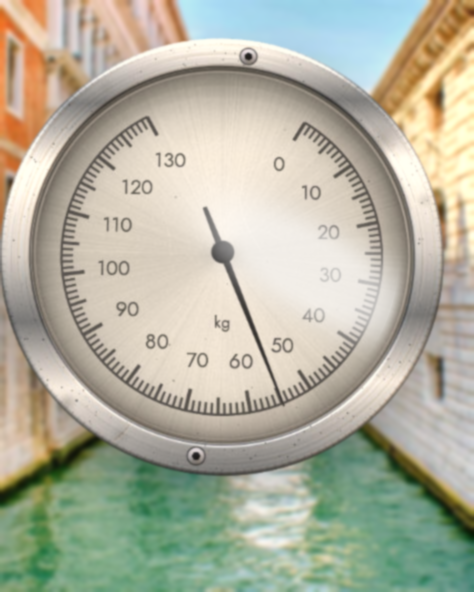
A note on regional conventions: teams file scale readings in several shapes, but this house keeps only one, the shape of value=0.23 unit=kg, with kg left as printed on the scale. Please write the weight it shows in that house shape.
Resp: value=55 unit=kg
